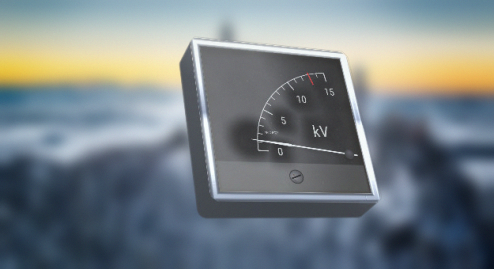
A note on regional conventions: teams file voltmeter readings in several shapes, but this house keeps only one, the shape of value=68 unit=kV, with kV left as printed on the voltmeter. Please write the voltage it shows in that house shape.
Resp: value=1 unit=kV
